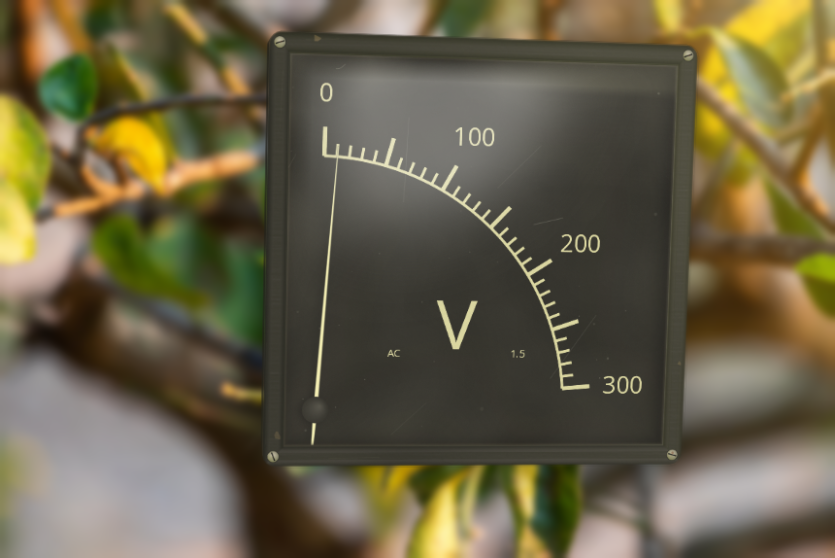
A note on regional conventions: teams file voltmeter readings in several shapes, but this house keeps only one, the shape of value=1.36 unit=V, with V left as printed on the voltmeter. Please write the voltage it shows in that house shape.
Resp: value=10 unit=V
